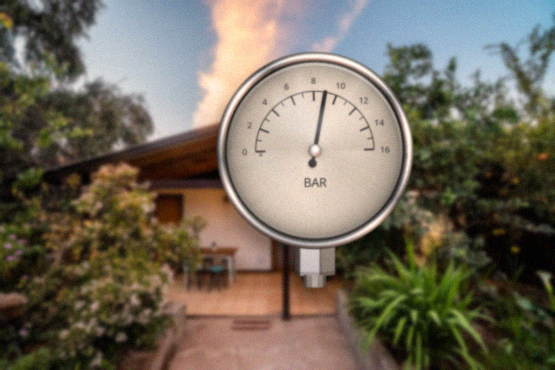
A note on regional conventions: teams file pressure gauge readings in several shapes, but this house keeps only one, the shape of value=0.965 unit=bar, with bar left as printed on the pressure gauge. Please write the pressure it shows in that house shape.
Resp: value=9 unit=bar
